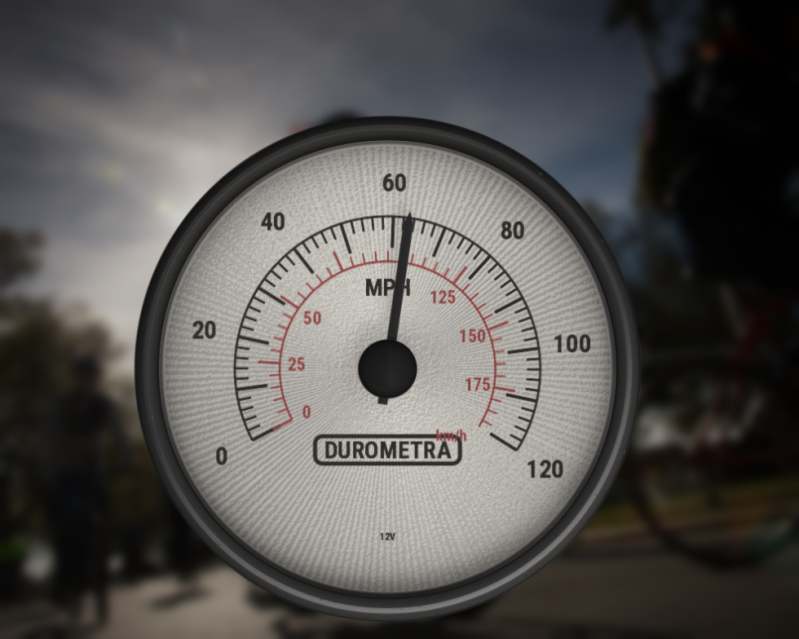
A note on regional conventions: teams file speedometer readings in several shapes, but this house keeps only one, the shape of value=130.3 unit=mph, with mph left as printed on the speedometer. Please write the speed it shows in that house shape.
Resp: value=63 unit=mph
